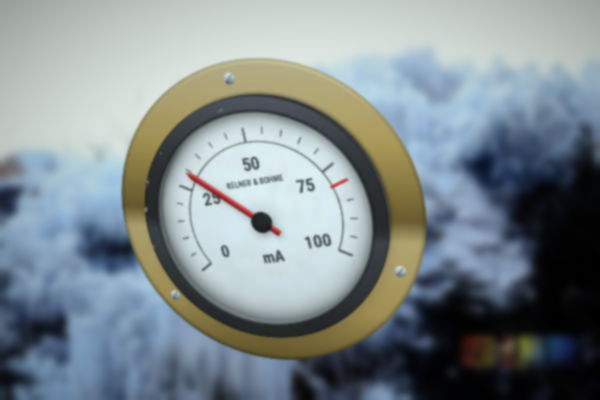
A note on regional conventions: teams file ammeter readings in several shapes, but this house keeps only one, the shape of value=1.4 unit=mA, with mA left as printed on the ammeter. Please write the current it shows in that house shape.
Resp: value=30 unit=mA
